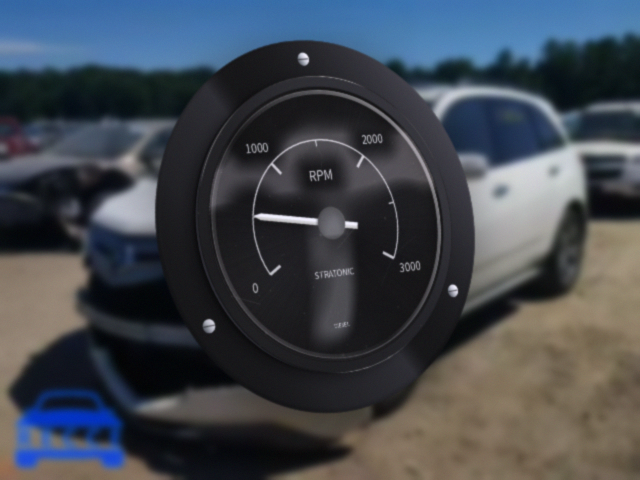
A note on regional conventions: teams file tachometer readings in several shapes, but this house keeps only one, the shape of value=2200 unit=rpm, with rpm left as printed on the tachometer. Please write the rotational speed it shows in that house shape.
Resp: value=500 unit=rpm
